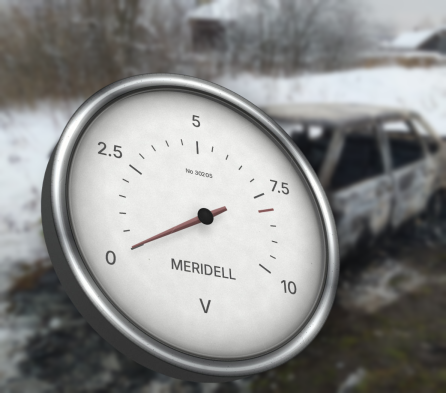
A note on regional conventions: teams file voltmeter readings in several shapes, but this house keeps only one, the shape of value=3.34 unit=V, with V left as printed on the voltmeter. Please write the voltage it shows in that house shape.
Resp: value=0 unit=V
